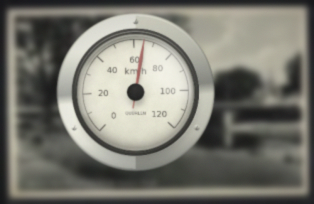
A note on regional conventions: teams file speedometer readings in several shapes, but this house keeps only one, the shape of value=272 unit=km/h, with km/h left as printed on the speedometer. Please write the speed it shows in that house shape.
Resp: value=65 unit=km/h
